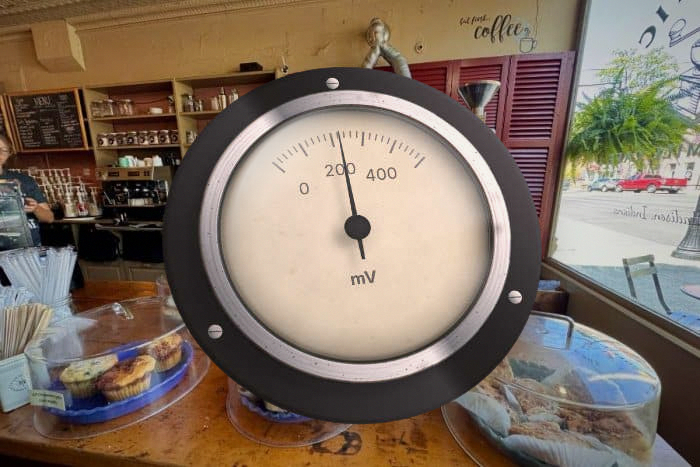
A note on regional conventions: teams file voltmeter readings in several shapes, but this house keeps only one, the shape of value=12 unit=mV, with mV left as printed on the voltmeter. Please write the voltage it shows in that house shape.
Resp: value=220 unit=mV
